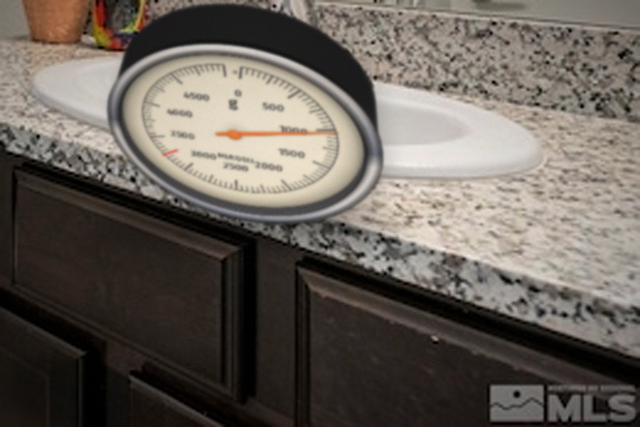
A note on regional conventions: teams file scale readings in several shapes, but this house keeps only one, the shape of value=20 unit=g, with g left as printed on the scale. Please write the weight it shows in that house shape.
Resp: value=1000 unit=g
